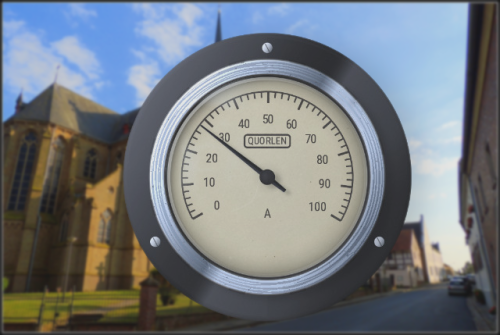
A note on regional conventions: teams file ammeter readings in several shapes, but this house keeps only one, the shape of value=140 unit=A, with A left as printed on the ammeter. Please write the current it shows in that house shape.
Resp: value=28 unit=A
